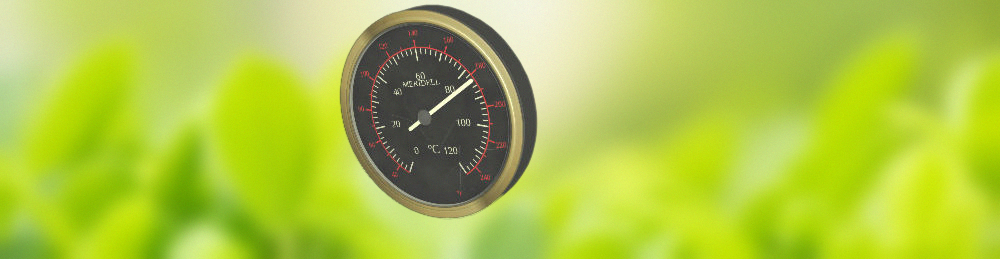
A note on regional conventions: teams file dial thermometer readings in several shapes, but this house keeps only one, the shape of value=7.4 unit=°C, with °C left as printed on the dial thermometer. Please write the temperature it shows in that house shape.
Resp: value=84 unit=°C
